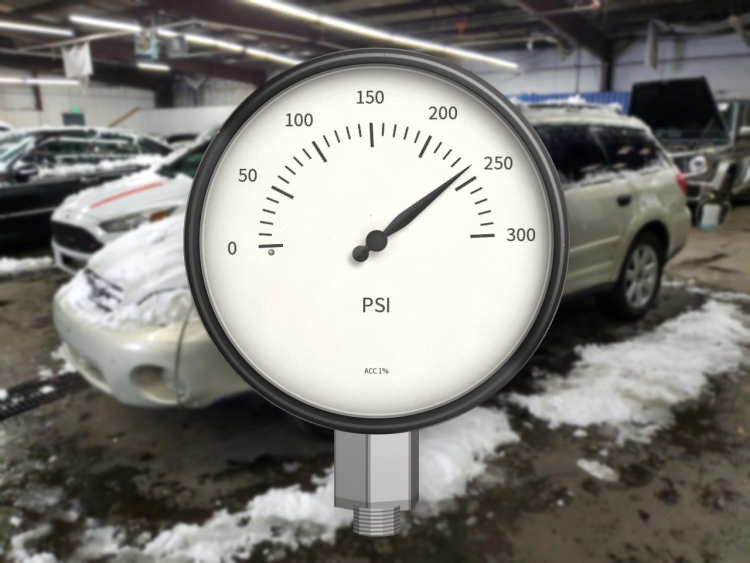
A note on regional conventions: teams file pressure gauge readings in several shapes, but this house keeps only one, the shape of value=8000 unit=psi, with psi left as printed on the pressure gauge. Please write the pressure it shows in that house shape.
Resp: value=240 unit=psi
